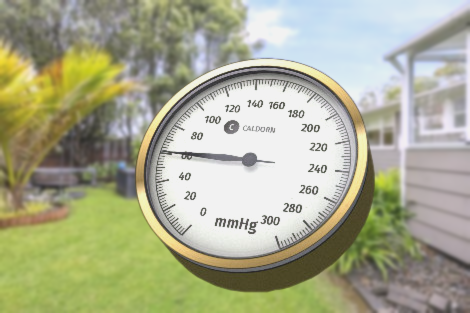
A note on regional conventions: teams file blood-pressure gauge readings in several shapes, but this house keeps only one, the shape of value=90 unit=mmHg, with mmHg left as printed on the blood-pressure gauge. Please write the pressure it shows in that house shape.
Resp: value=60 unit=mmHg
